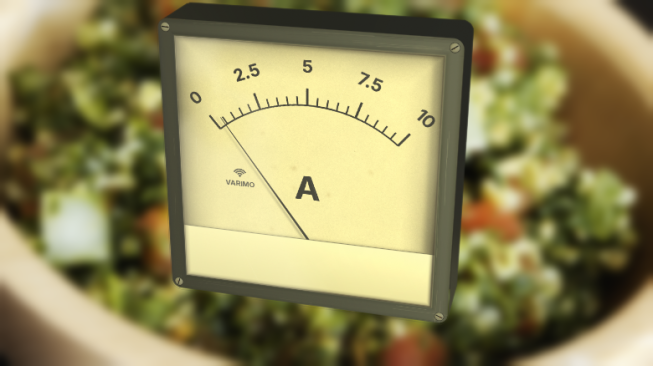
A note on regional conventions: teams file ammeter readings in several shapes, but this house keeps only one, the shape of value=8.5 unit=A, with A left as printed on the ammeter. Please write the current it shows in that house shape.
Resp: value=0.5 unit=A
